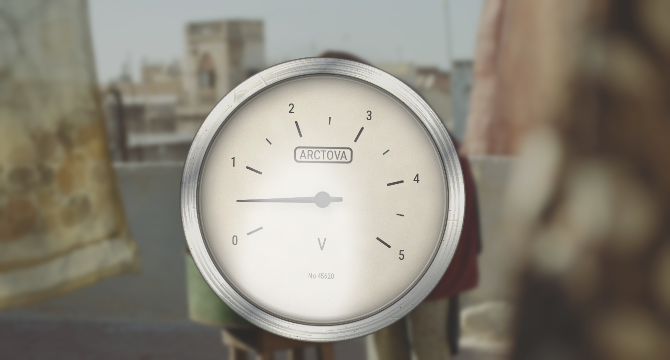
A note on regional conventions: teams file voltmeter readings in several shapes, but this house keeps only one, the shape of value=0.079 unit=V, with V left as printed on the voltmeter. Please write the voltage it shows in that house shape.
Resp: value=0.5 unit=V
